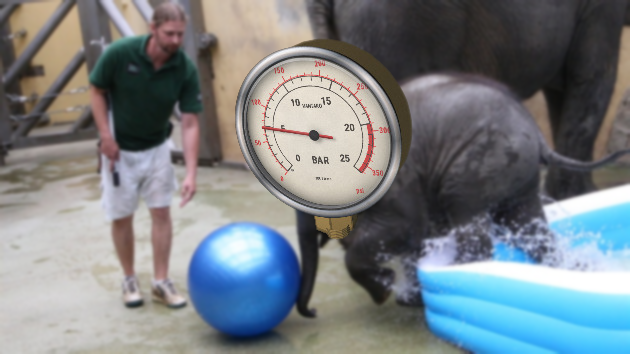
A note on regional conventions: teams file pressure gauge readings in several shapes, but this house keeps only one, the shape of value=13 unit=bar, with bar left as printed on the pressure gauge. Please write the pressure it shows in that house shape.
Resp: value=5 unit=bar
